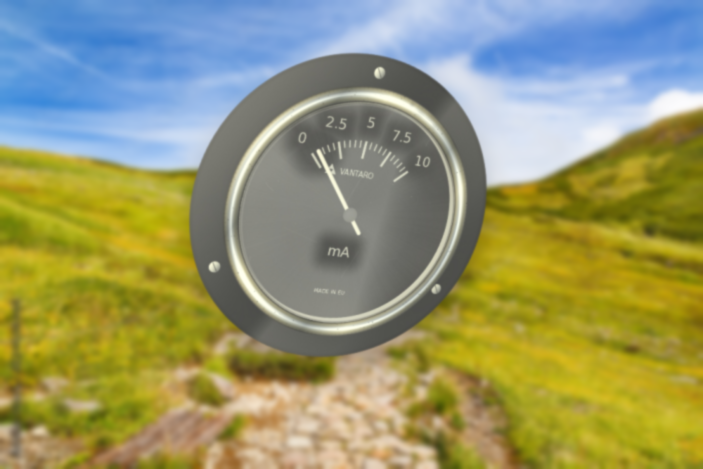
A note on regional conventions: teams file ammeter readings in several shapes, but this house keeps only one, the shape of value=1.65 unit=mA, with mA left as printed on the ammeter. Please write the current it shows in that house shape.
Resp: value=0.5 unit=mA
